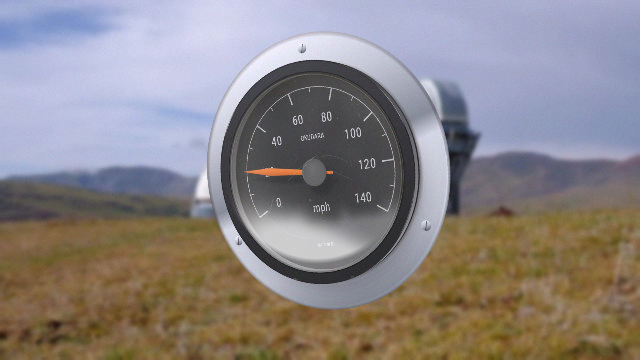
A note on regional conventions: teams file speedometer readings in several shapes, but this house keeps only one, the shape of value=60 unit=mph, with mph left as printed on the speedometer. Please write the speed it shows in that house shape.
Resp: value=20 unit=mph
